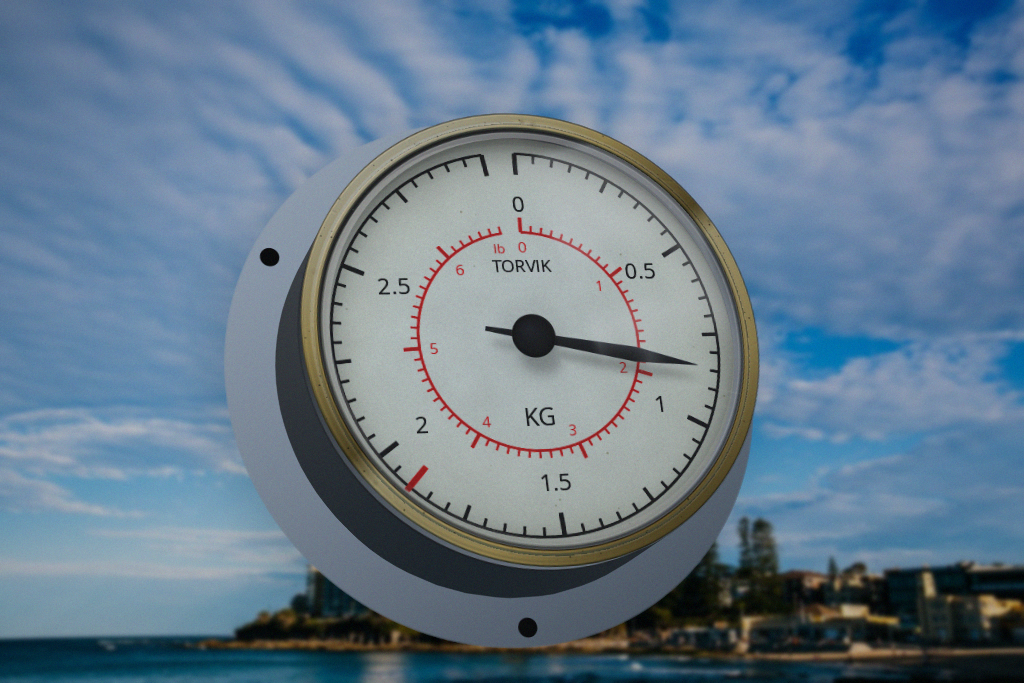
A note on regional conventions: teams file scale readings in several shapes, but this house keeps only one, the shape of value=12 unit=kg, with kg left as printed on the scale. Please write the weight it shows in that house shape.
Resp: value=0.85 unit=kg
